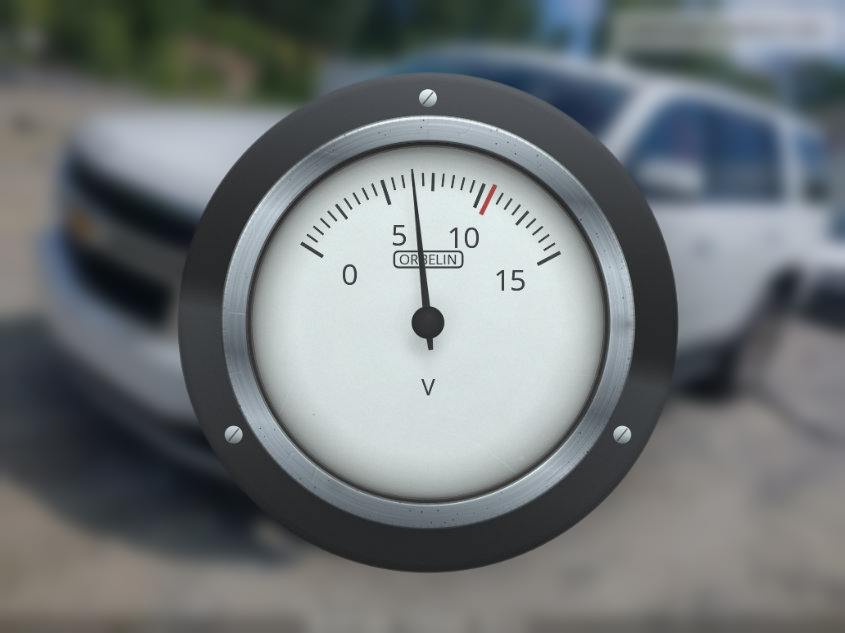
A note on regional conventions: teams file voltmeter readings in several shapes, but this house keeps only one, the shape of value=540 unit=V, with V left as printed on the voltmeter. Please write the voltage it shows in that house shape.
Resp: value=6.5 unit=V
